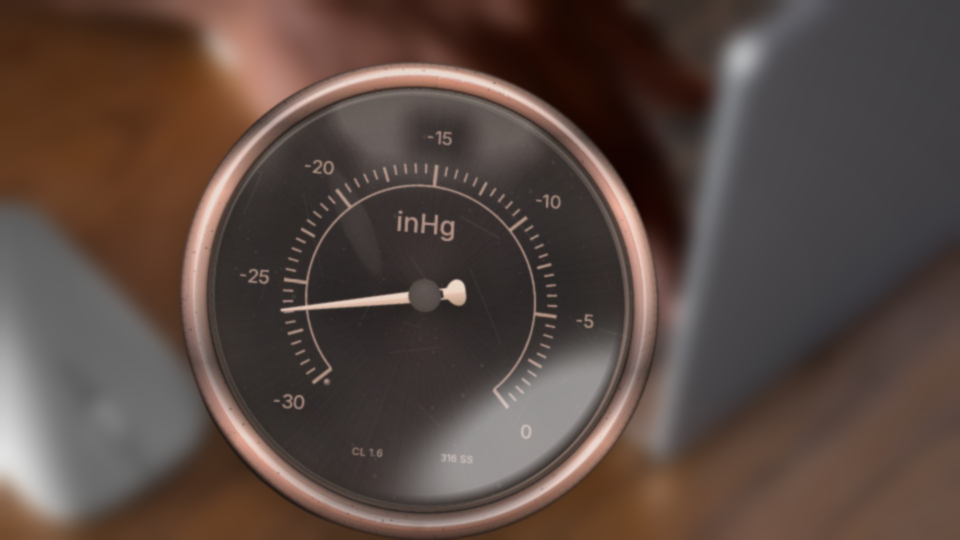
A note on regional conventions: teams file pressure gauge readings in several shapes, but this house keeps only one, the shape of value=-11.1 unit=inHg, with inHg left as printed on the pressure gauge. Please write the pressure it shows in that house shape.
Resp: value=-26.5 unit=inHg
